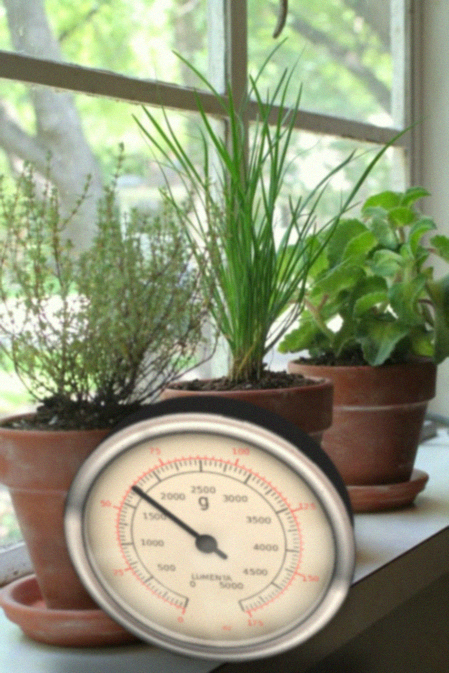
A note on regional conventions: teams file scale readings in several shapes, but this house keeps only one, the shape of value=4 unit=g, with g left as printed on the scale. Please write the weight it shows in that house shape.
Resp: value=1750 unit=g
